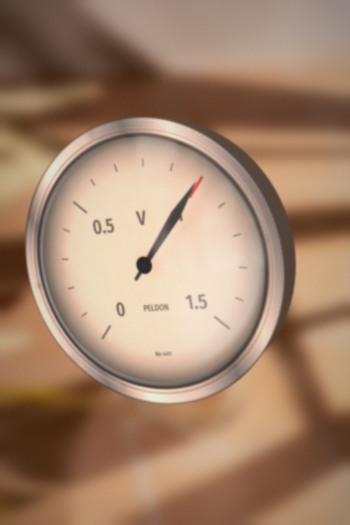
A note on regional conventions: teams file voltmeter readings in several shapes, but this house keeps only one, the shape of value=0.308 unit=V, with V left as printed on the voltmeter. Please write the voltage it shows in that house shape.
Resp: value=1 unit=V
